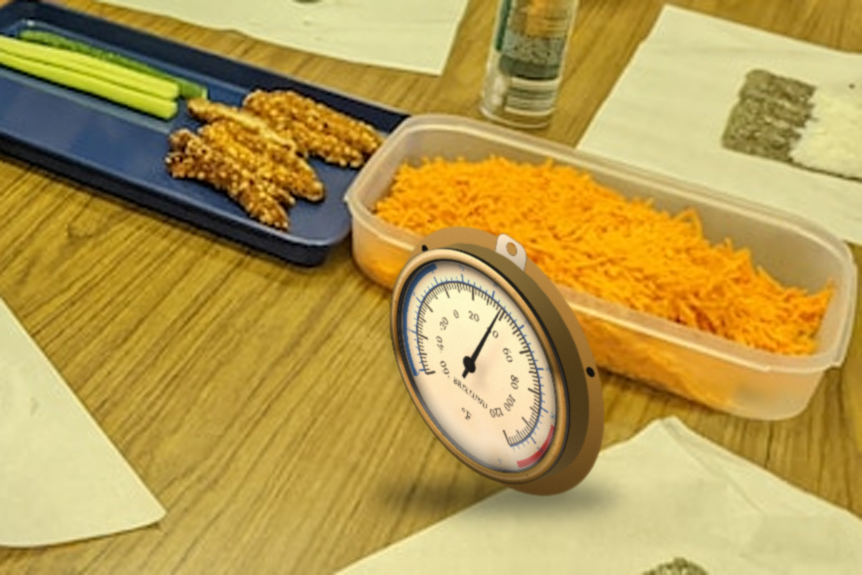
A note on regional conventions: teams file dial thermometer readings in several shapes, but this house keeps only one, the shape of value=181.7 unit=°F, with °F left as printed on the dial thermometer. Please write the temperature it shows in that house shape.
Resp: value=40 unit=°F
